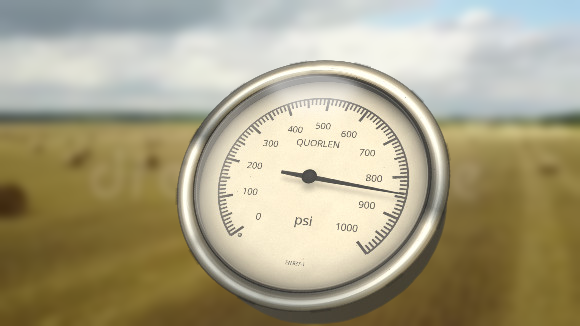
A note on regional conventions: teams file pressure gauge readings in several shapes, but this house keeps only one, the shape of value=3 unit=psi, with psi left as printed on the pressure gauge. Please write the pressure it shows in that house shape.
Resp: value=850 unit=psi
